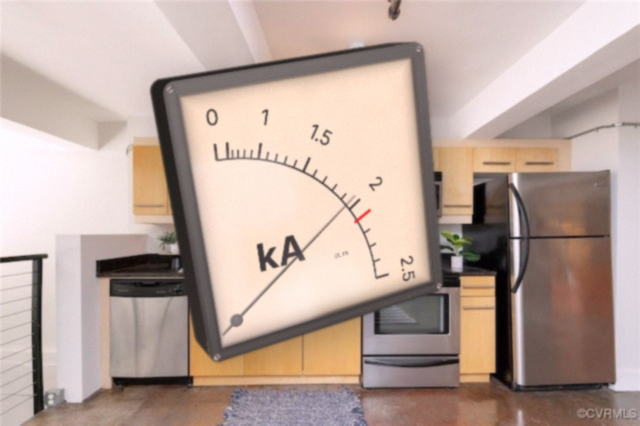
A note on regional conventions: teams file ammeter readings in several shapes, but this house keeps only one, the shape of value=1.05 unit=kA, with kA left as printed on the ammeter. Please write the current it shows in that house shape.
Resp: value=1.95 unit=kA
